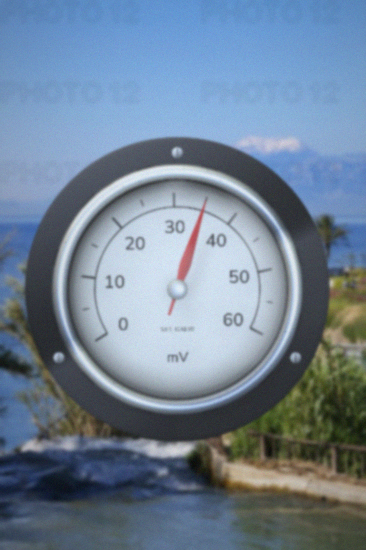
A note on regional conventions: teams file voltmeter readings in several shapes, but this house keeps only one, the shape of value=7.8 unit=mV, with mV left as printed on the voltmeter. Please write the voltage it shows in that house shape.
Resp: value=35 unit=mV
